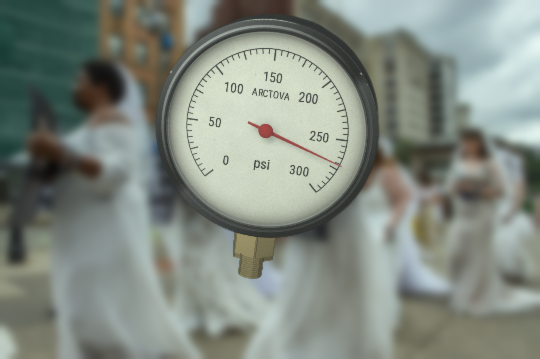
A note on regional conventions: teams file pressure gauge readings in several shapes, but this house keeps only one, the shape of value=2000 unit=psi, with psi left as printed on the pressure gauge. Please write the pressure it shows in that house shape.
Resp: value=270 unit=psi
